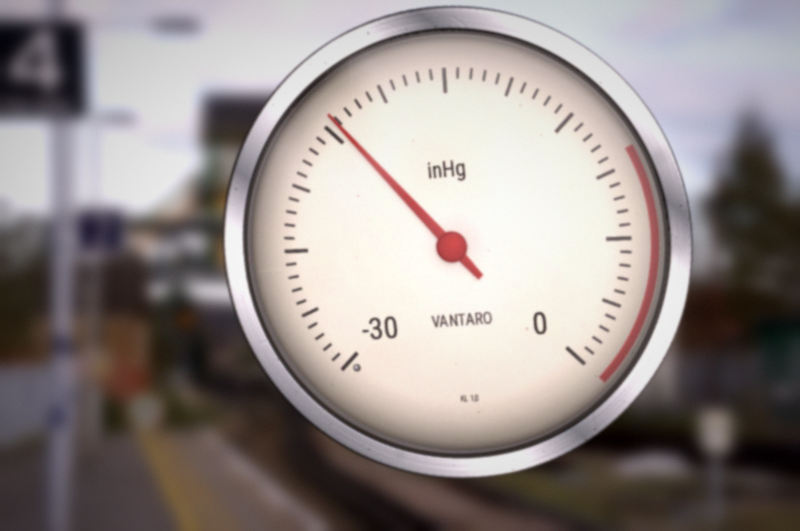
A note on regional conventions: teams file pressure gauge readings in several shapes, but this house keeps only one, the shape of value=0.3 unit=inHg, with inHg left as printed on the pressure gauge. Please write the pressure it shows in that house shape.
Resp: value=-19.5 unit=inHg
